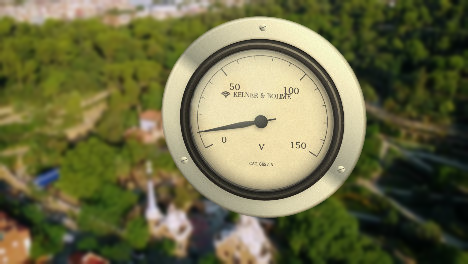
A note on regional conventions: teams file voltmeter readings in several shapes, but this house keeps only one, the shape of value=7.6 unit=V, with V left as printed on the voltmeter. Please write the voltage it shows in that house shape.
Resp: value=10 unit=V
